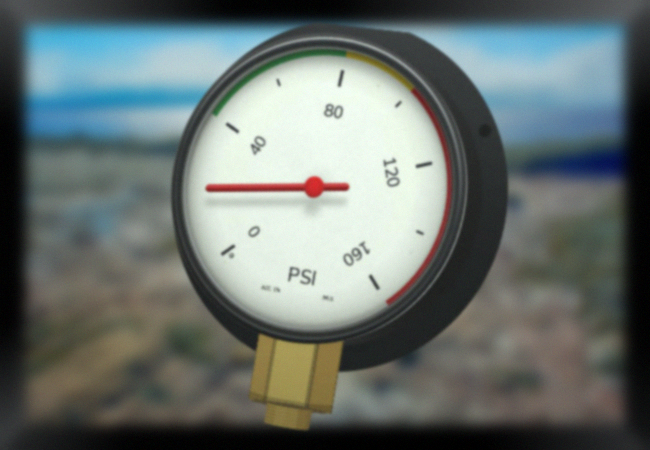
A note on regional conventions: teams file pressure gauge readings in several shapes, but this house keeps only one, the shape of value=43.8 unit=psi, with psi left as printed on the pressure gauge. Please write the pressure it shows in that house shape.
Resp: value=20 unit=psi
